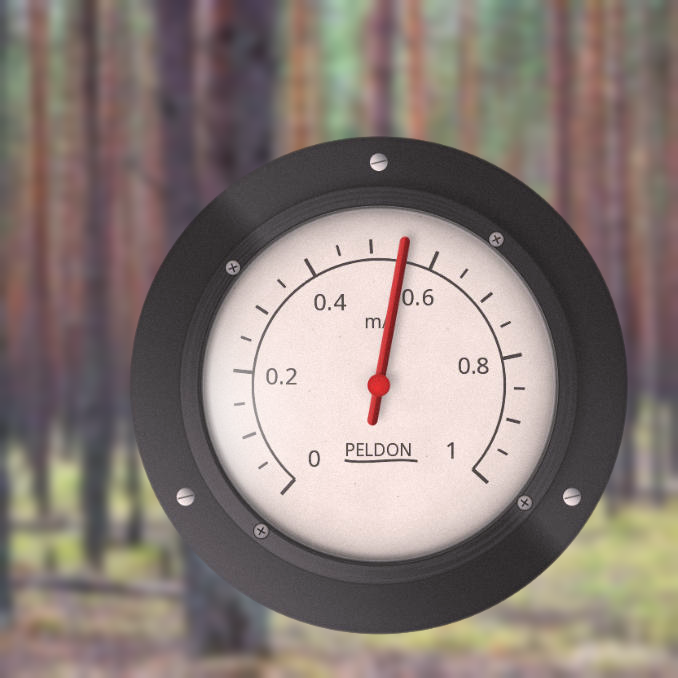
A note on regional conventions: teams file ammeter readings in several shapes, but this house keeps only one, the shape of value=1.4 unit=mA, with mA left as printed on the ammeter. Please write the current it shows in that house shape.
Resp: value=0.55 unit=mA
